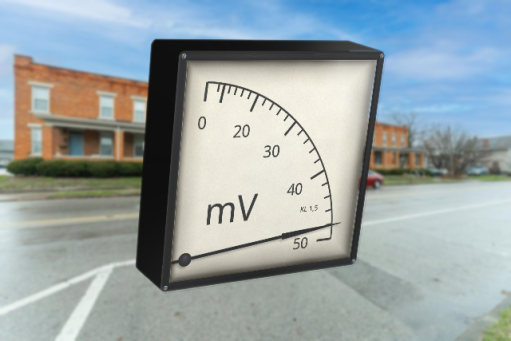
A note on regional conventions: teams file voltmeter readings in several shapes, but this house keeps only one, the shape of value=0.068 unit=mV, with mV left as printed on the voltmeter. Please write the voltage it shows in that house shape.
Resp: value=48 unit=mV
